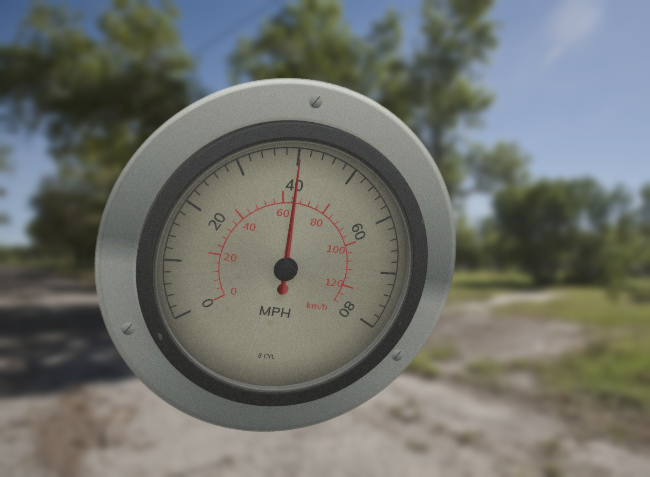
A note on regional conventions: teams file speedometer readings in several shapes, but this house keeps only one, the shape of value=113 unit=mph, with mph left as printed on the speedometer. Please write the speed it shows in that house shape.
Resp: value=40 unit=mph
